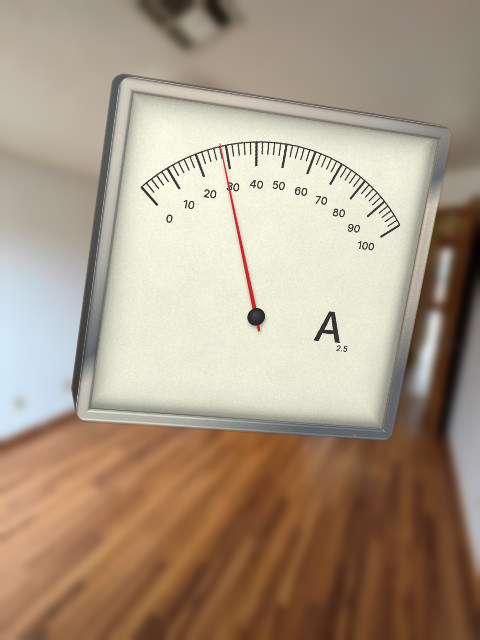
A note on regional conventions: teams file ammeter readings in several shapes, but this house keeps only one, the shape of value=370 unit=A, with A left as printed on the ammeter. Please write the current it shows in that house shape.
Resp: value=28 unit=A
